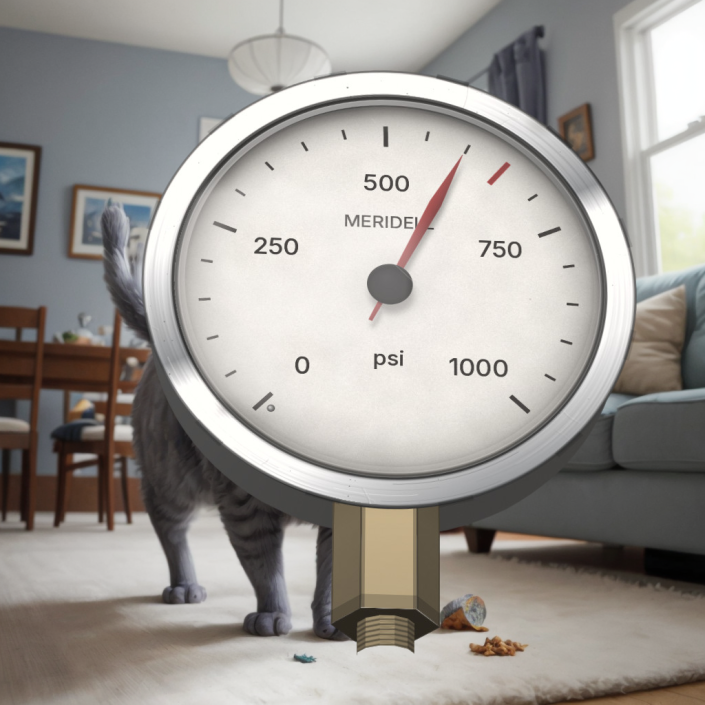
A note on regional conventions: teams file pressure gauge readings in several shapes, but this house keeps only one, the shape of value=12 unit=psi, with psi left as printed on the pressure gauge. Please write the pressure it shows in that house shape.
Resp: value=600 unit=psi
